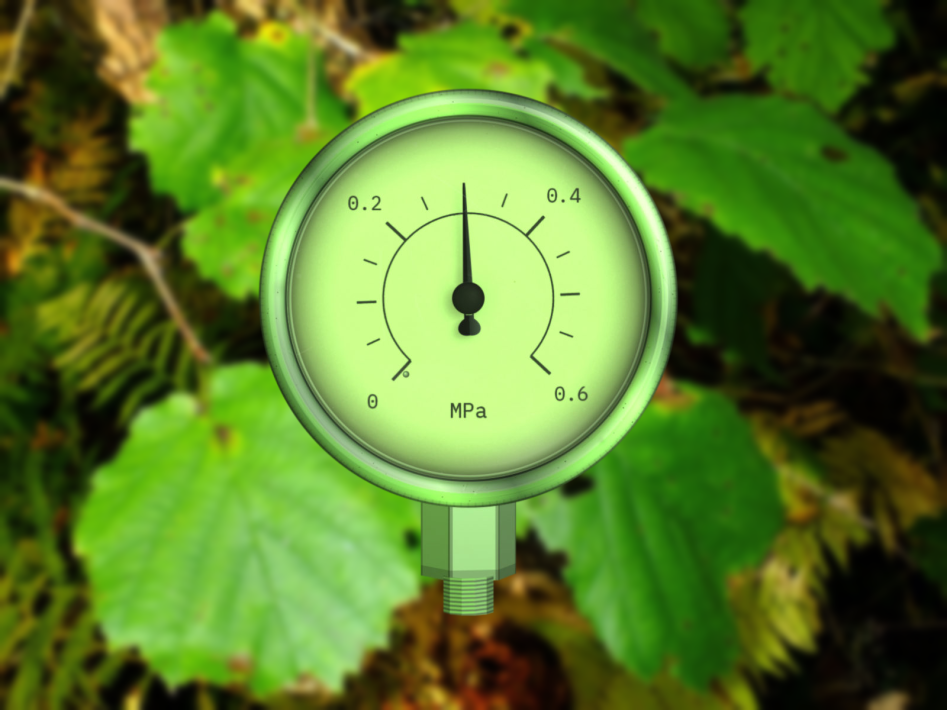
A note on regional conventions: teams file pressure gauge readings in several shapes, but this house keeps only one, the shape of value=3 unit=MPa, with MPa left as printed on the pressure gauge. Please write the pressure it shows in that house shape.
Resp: value=0.3 unit=MPa
